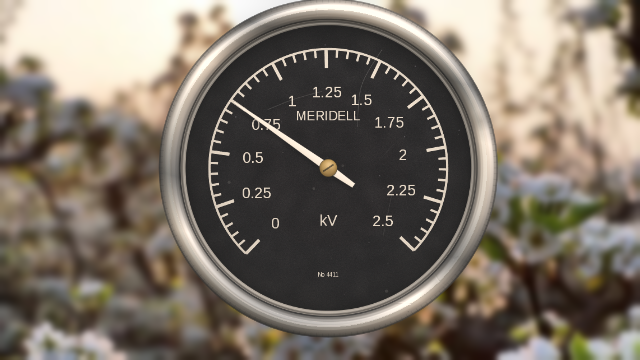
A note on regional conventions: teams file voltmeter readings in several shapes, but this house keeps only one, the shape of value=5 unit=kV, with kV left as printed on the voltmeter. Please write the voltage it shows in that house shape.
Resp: value=0.75 unit=kV
